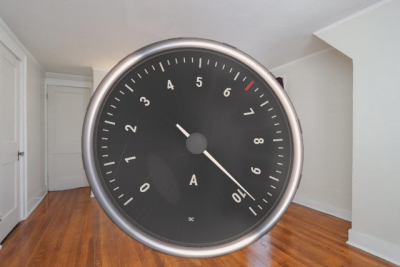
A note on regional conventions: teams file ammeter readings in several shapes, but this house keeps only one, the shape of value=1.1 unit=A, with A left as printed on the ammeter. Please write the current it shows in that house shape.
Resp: value=9.8 unit=A
